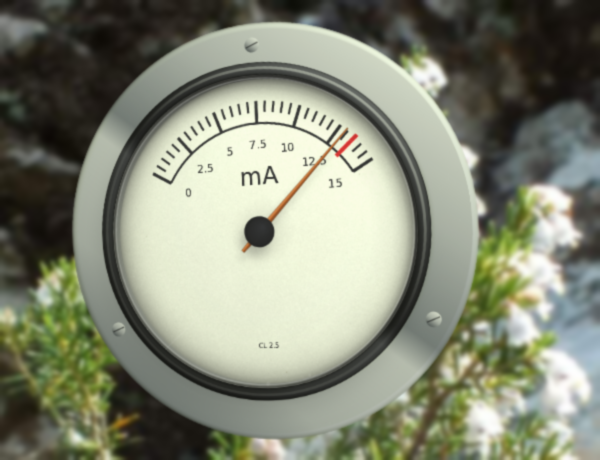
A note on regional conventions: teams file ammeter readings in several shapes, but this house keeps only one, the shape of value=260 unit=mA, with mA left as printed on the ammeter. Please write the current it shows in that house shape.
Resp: value=13 unit=mA
